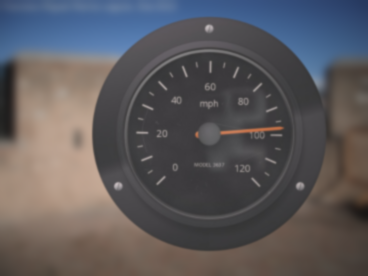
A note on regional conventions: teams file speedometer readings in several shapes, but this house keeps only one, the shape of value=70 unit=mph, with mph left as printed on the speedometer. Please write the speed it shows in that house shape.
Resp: value=97.5 unit=mph
